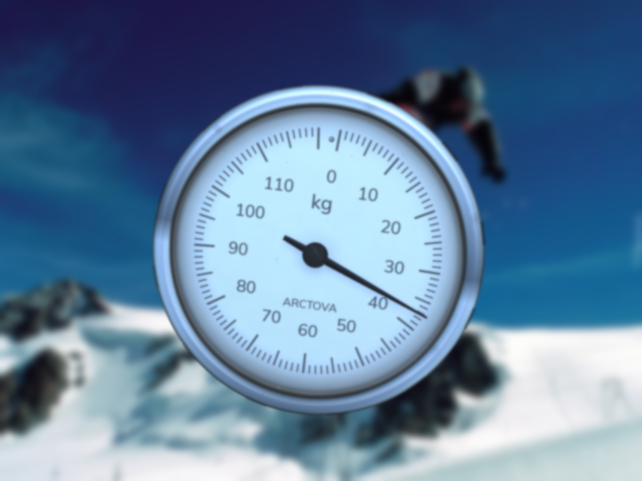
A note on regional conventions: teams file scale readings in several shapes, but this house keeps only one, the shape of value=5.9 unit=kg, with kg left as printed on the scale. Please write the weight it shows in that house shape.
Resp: value=37 unit=kg
